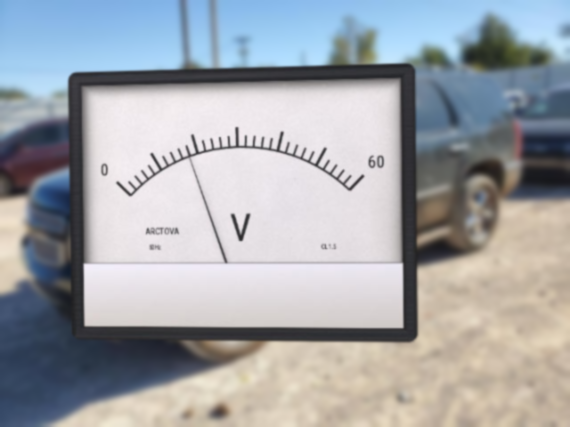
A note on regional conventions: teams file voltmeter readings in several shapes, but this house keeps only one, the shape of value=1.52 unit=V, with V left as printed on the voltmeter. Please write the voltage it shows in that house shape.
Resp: value=18 unit=V
